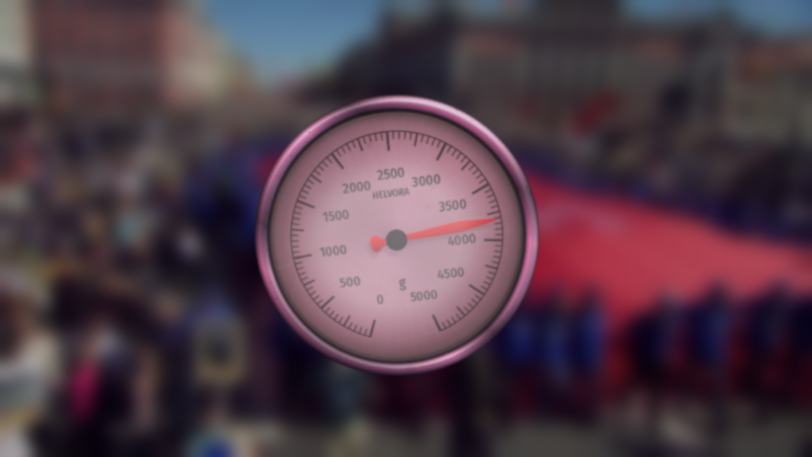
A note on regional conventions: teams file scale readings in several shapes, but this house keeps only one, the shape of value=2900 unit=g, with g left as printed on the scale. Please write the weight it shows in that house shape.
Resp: value=3800 unit=g
